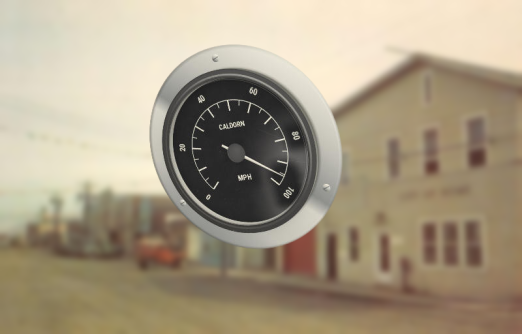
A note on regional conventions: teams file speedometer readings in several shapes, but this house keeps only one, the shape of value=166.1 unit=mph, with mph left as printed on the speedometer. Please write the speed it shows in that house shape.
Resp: value=95 unit=mph
